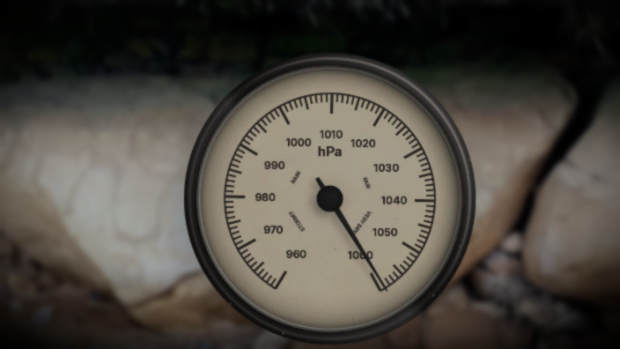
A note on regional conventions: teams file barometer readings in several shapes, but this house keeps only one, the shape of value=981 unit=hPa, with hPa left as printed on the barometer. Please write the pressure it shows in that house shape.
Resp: value=1059 unit=hPa
